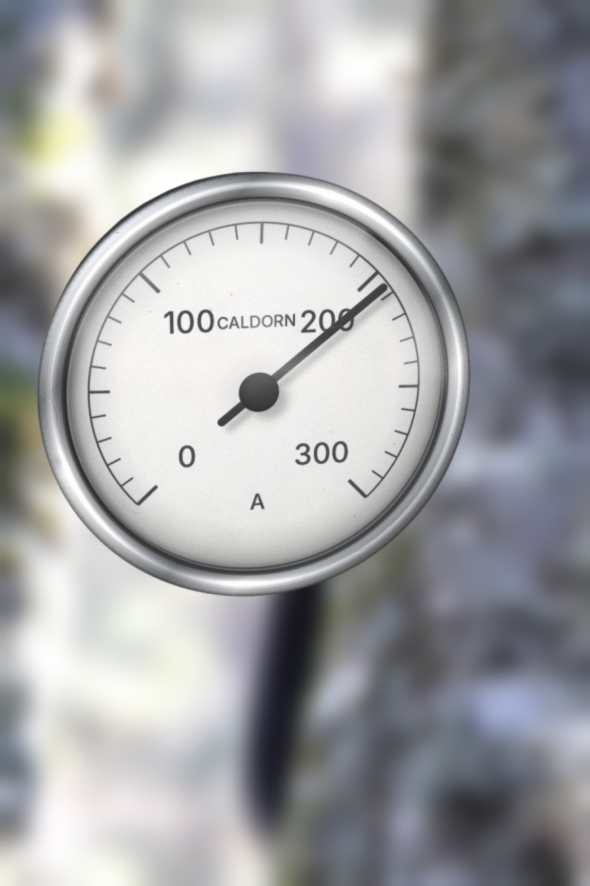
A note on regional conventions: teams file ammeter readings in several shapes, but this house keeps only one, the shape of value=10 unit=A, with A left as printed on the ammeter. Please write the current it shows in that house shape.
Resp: value=205 unit=A
